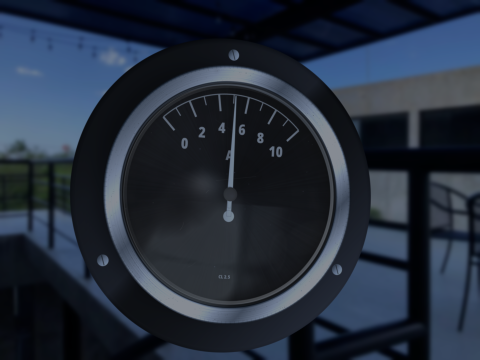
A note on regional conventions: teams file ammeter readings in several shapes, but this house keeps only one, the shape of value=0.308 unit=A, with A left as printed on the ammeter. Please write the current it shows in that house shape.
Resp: value=5 unit=A
